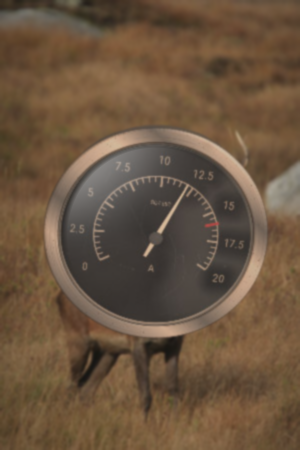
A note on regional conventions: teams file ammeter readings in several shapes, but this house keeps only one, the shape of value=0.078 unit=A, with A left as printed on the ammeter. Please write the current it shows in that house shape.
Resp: value=12 unit=A
